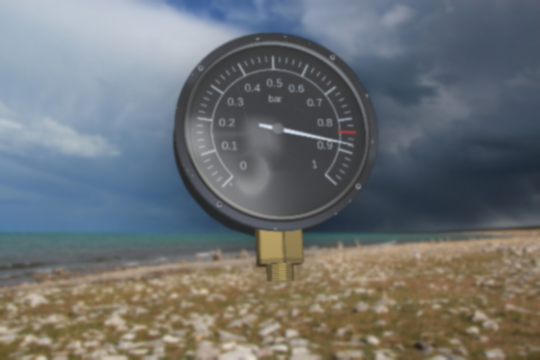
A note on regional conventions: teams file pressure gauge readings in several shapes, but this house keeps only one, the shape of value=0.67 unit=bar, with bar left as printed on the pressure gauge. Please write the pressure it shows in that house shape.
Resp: value=0.88 unit=bar
